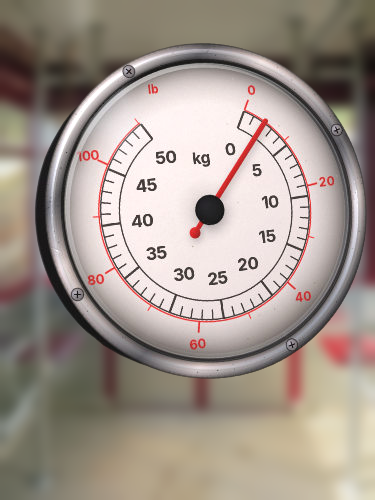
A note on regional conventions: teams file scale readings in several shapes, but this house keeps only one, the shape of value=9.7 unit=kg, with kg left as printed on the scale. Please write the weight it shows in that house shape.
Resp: value=2 unit=kg
